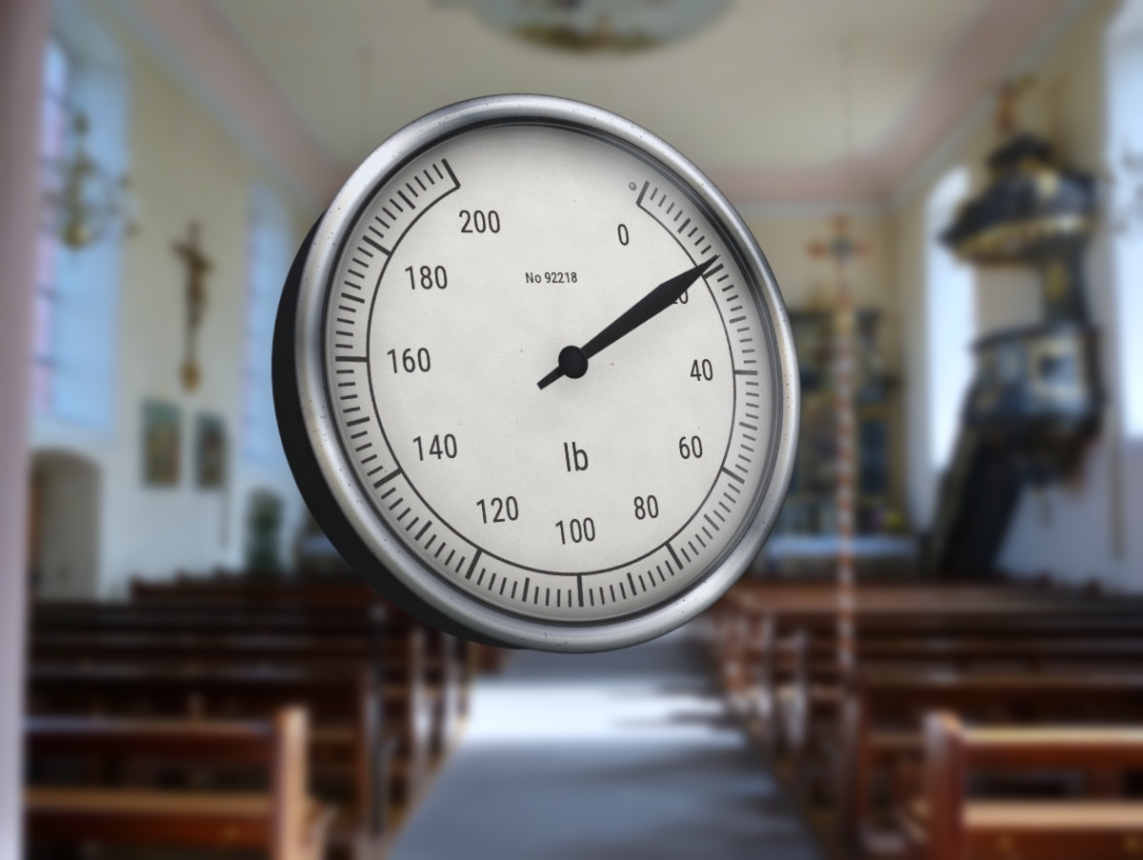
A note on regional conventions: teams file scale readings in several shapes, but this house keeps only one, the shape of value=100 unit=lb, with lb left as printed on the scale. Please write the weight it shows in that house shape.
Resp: value=18 unit=lb
